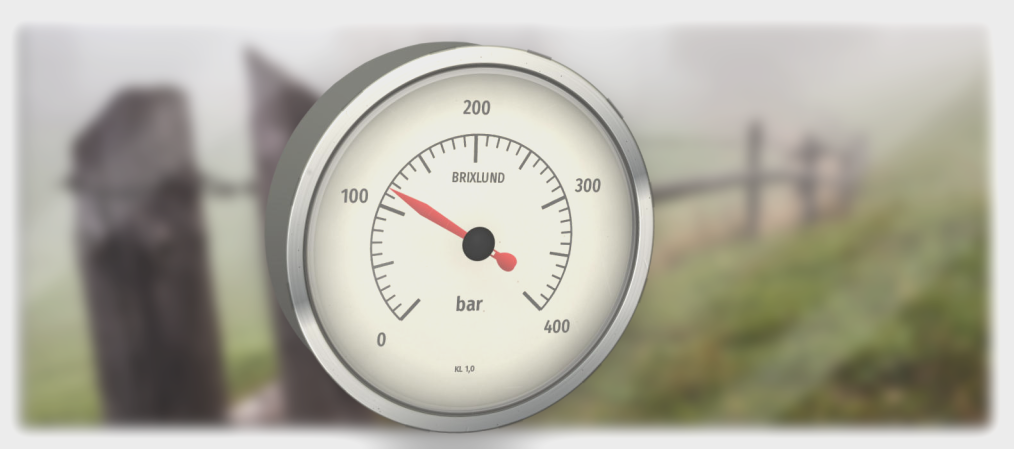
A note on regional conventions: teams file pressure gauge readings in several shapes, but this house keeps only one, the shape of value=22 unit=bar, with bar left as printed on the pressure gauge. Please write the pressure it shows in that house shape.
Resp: value=115 unit=bar
